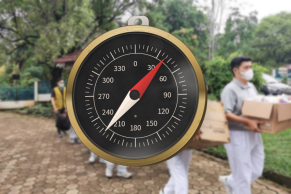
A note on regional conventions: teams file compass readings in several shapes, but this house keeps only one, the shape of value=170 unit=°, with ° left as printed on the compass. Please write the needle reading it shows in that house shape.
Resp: value=40 unit=°
